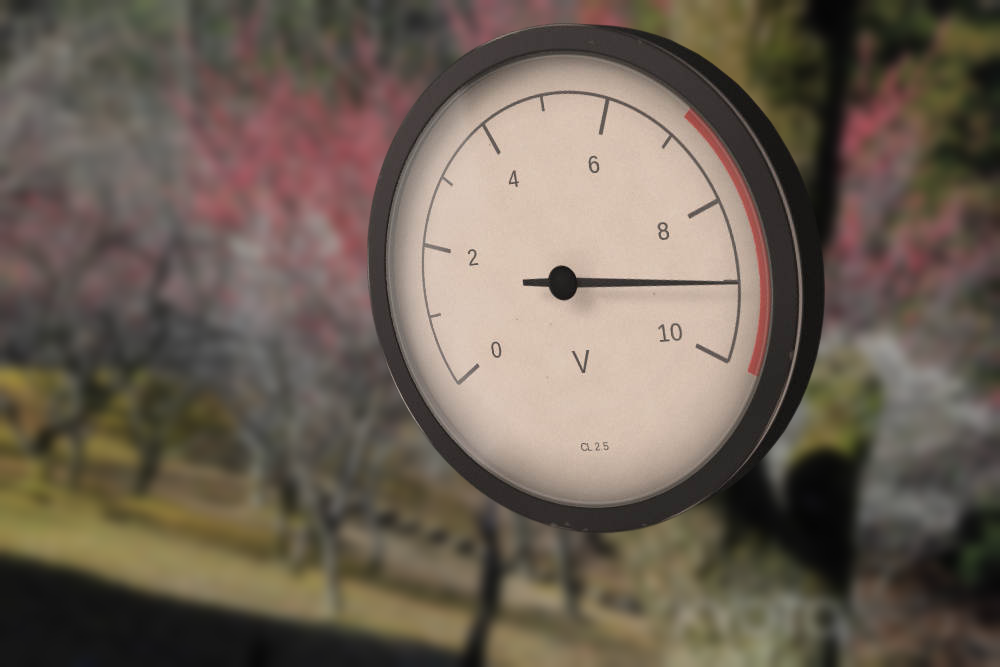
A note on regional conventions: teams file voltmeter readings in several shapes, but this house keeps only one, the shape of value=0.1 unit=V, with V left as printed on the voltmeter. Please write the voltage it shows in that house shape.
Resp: value=9 unit=V
